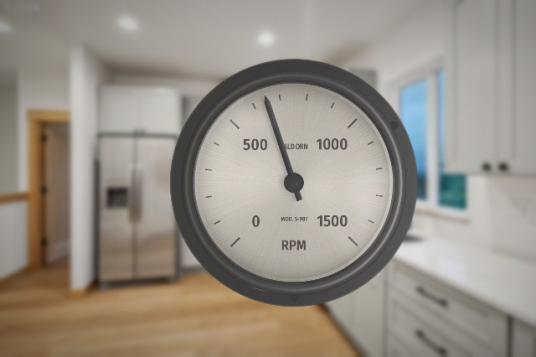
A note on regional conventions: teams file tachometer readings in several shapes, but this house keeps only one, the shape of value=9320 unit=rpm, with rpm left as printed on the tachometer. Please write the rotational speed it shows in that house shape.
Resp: value=650 unit=rpm
